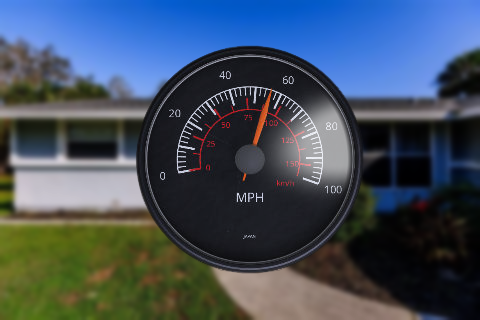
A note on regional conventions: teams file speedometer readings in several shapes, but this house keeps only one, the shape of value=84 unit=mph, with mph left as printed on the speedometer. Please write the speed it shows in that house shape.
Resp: value=56 unit=mph
